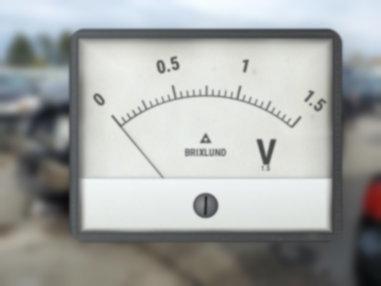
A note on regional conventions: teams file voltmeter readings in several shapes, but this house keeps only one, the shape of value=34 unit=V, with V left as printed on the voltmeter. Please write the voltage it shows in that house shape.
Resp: value=0 unit=V
